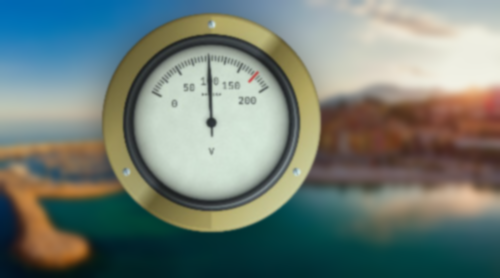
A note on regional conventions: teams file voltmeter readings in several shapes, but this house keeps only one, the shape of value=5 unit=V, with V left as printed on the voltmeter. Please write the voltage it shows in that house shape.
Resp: value=100 unit=V
